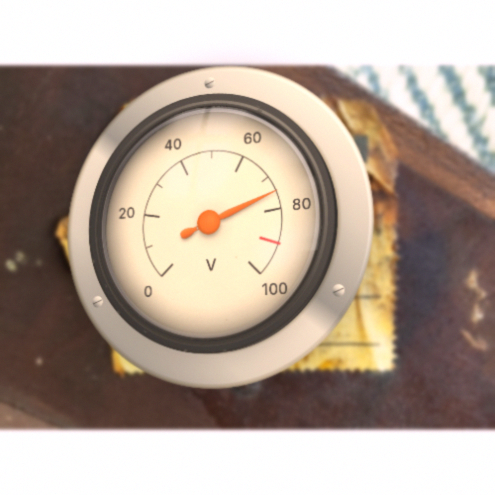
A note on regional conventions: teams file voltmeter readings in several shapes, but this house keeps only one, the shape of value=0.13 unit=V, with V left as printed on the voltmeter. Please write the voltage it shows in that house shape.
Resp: value=75 unit=V
